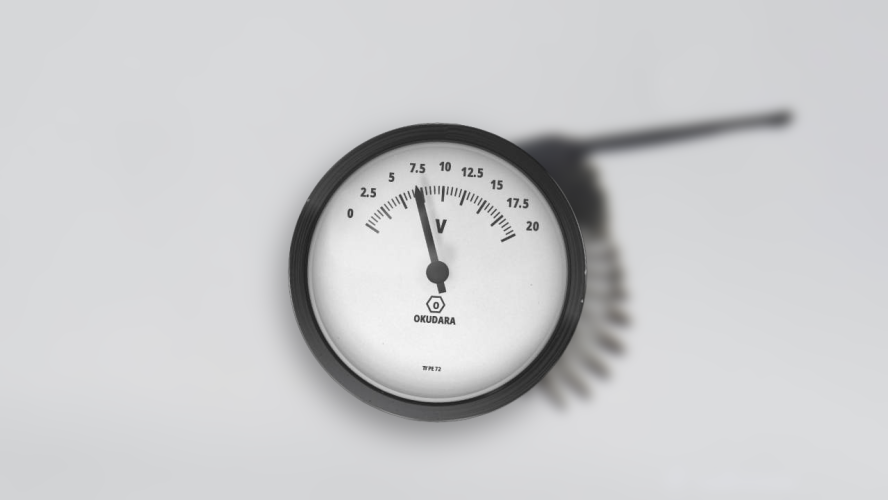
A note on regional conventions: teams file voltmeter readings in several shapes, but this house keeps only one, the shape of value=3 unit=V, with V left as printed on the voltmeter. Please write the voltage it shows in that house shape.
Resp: value=7 unit=V
